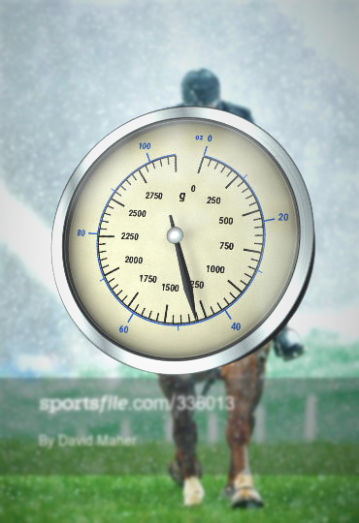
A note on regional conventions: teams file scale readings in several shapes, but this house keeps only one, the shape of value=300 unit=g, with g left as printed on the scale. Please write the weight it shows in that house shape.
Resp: value=1300 unit=g
